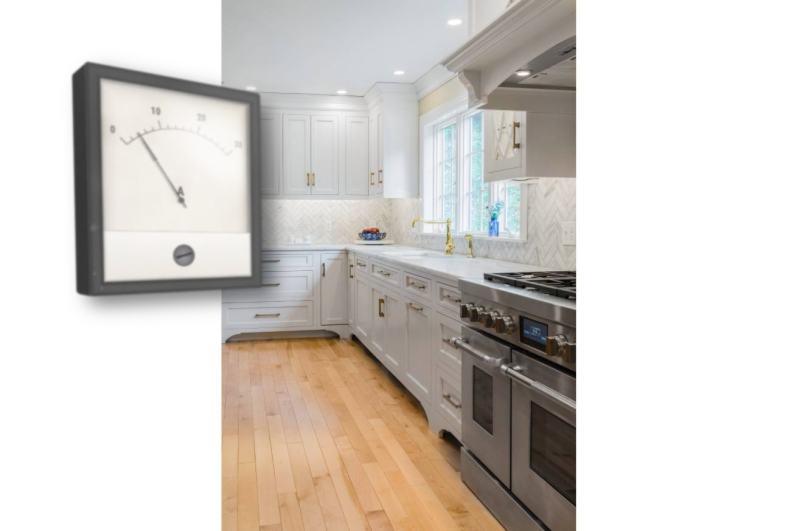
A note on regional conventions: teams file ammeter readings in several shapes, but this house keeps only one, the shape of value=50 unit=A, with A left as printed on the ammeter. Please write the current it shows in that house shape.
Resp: value=4 unit=A
